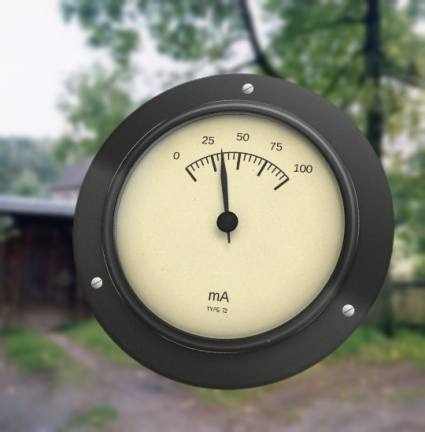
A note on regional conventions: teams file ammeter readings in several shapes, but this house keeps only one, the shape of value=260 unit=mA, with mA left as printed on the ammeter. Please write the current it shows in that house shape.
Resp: value=35 unit=mA
